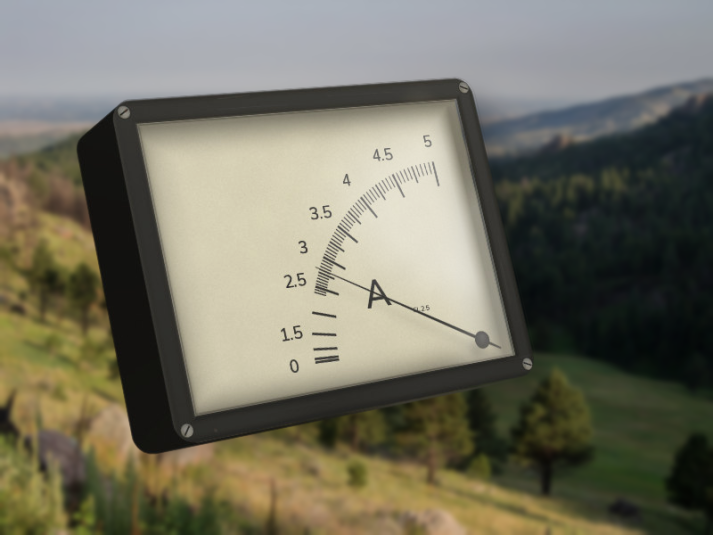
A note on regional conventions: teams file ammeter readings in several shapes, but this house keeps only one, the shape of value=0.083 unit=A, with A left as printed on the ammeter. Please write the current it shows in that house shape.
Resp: value=2.75 unit=A
